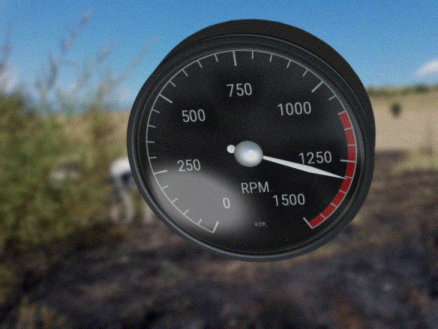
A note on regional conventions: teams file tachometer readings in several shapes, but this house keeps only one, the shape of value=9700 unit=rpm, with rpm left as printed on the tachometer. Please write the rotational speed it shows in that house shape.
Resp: value=1300 unit=rpm
